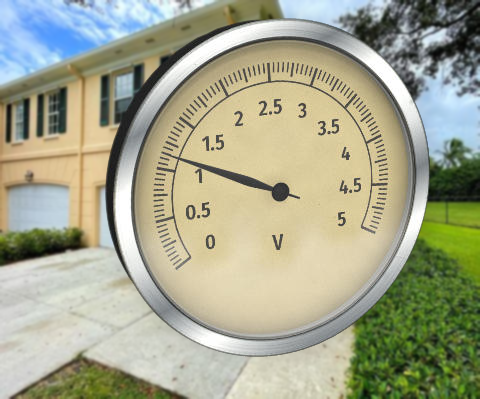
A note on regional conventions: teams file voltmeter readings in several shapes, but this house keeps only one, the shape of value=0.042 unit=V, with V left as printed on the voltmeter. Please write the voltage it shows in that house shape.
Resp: value=1.15 unit=V
